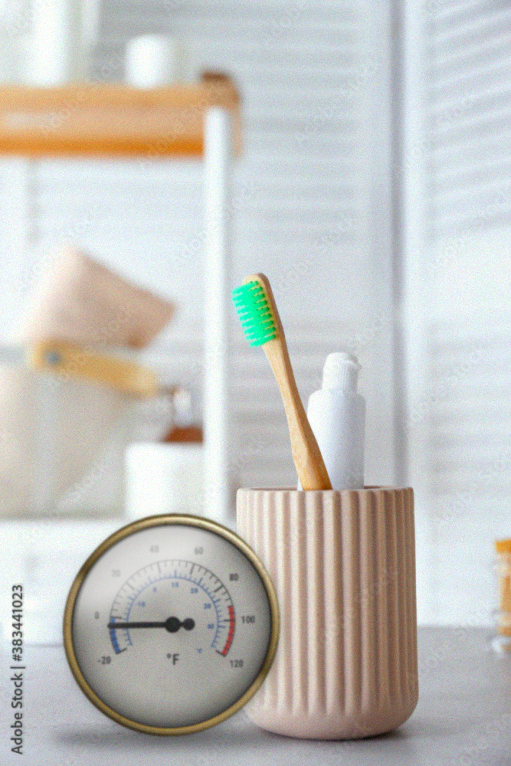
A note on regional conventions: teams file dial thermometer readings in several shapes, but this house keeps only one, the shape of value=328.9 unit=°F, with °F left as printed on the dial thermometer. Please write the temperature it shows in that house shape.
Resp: value=-4 unit=°F
